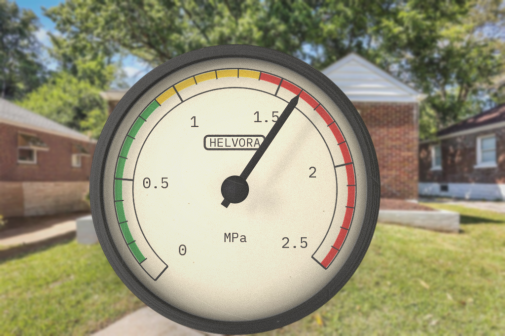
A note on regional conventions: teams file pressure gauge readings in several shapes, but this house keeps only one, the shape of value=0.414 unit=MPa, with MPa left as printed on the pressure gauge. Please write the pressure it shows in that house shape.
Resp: value=1.6 unit=MPa
